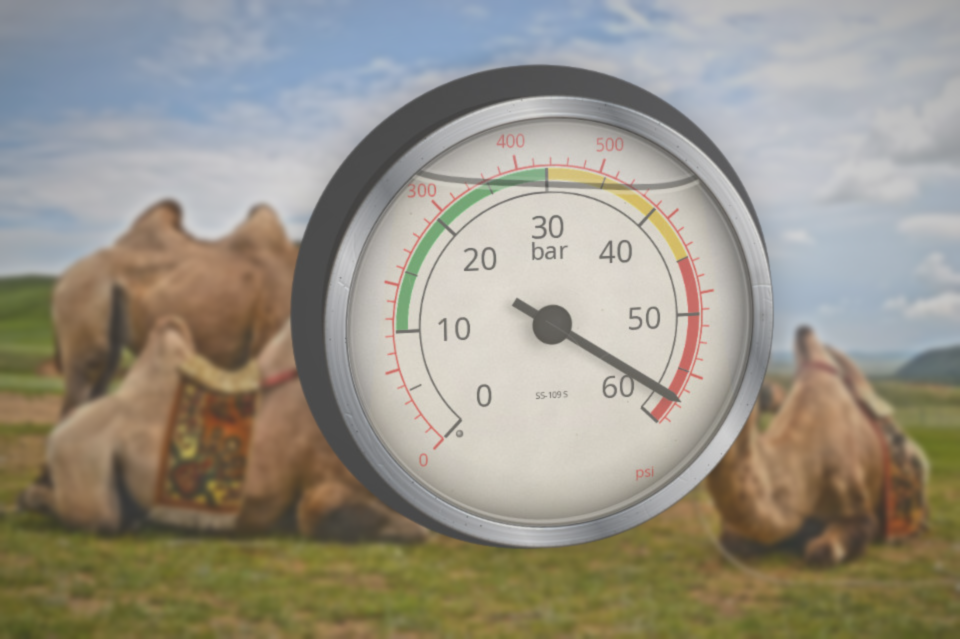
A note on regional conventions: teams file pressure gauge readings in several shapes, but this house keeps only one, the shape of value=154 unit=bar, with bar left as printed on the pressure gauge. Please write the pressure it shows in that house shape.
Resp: value=57.5 unit=bar
